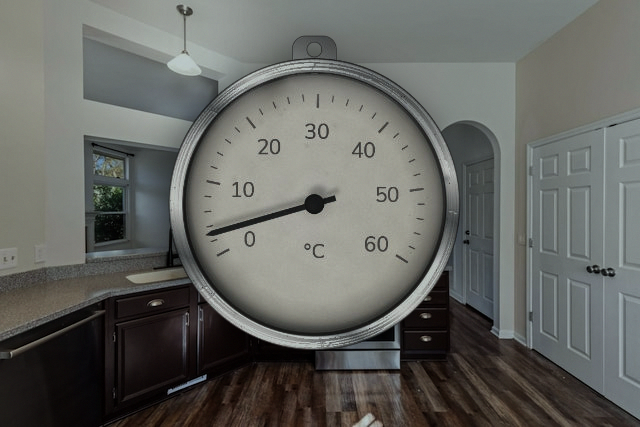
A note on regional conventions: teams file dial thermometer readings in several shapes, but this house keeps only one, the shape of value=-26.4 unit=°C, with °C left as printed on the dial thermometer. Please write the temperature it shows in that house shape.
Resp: value=3 unit=°C
